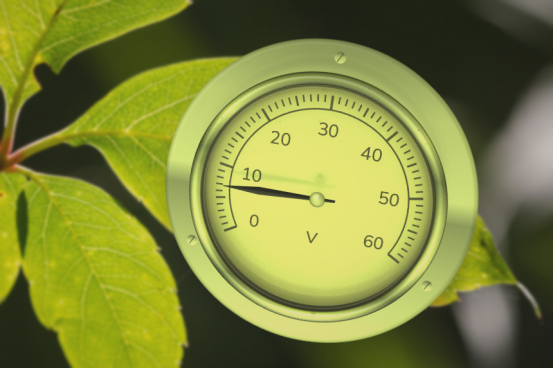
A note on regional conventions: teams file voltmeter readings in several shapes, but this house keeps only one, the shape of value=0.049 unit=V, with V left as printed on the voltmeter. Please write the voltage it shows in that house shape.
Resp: value=7 unit=V
